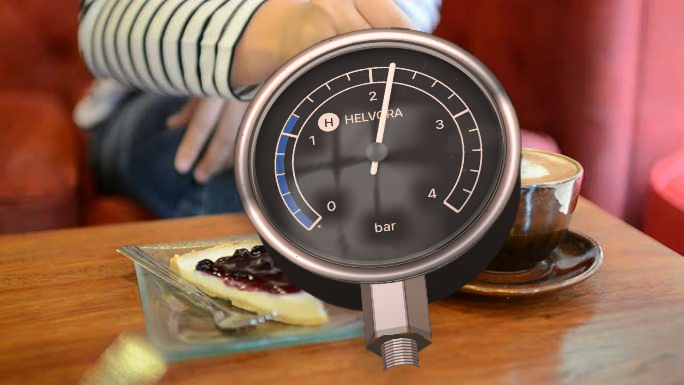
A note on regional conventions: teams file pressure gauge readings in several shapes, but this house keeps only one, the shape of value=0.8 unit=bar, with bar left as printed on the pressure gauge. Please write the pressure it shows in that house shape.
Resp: value=2.2 unit=bar
